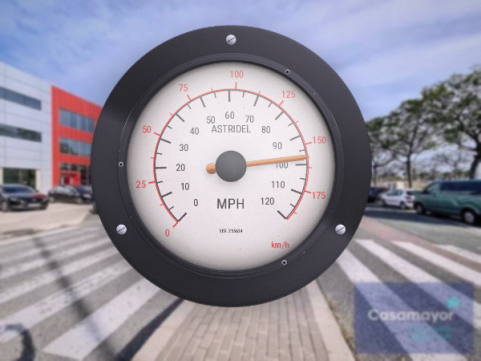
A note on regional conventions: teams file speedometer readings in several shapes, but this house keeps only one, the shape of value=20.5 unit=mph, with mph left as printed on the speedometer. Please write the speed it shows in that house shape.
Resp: value=97.5 unit=mph
